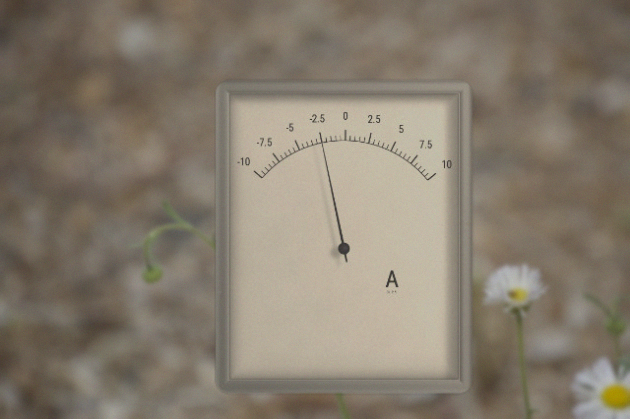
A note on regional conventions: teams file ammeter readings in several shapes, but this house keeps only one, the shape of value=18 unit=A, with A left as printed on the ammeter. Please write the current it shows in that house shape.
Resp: value=-2.5 unit=A
